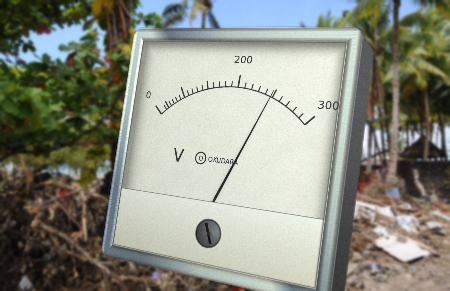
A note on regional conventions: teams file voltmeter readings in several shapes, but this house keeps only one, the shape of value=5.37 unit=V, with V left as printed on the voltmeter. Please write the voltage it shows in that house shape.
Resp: value=250 unit=V
